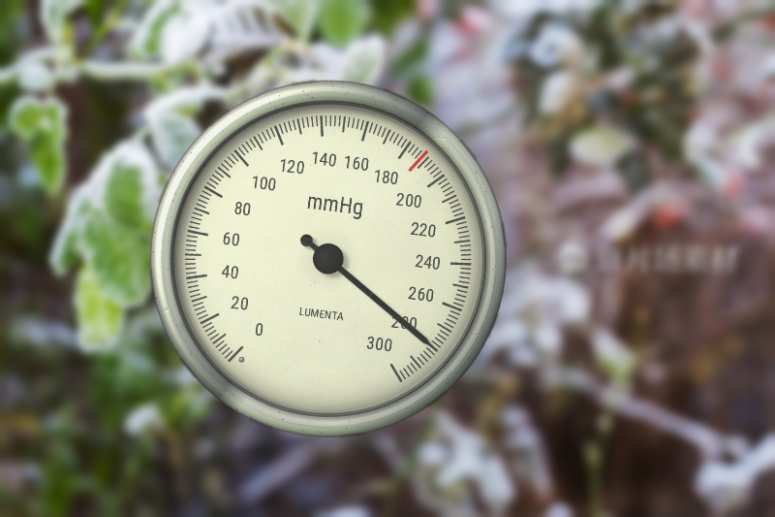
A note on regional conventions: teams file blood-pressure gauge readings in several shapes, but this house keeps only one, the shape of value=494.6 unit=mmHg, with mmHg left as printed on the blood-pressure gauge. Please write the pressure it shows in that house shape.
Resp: value=280 unit=mmHg
